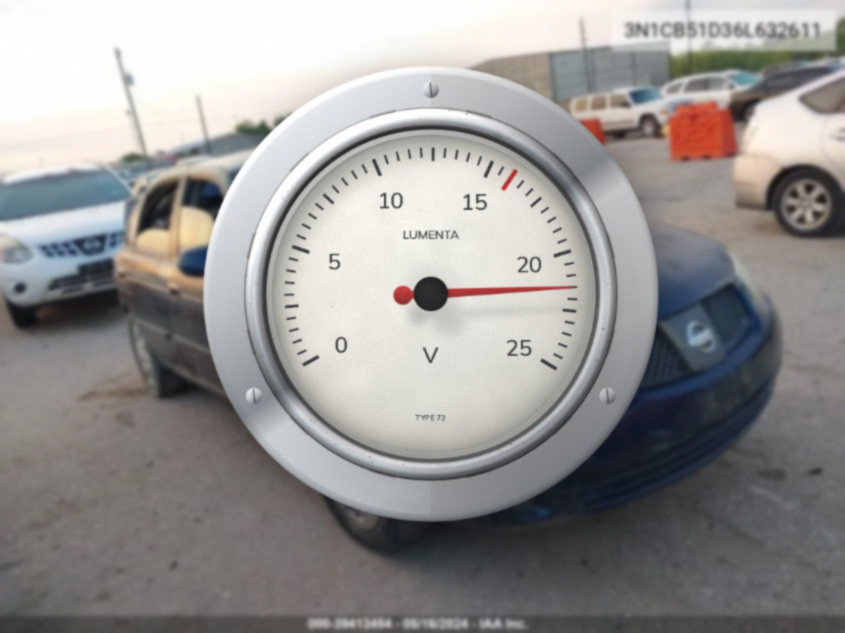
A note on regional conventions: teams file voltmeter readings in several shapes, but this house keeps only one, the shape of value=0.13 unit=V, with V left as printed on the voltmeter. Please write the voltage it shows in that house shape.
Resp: value=21.5 unit=V
